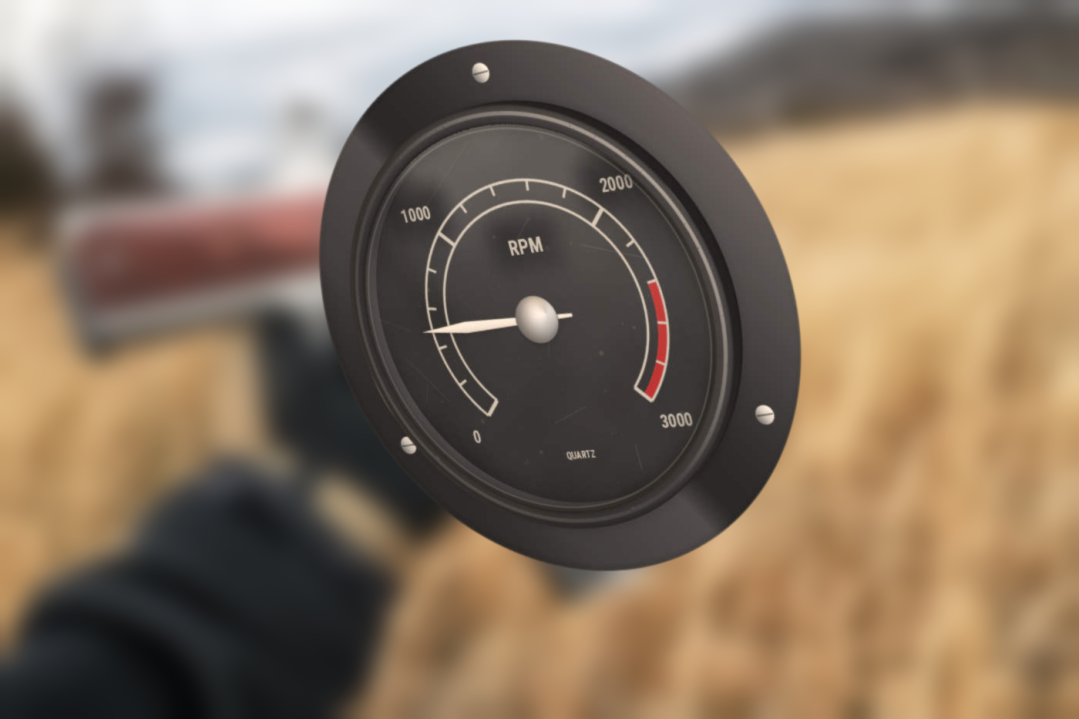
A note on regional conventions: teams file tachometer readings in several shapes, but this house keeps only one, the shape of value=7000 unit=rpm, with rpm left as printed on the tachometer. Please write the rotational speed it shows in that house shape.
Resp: value=500 unit=rpm
